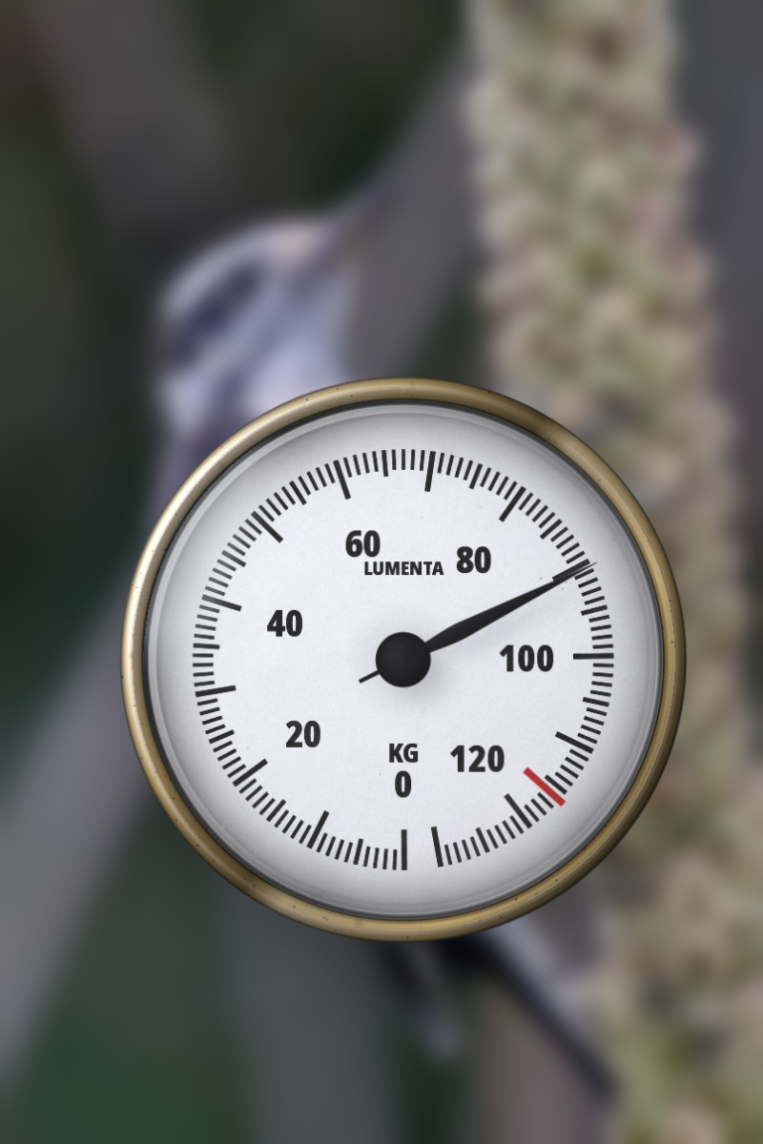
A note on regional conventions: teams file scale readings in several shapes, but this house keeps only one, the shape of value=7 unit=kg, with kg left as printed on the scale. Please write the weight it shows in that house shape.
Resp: value=90.5 unit=kg
